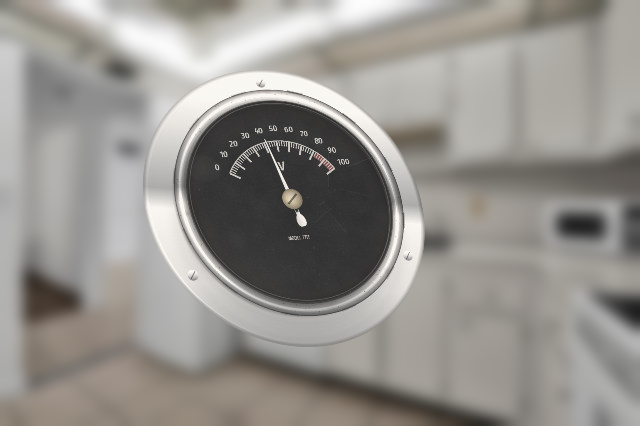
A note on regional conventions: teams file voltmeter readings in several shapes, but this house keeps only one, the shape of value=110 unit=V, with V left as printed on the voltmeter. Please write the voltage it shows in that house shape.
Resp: value=40 unit=V
